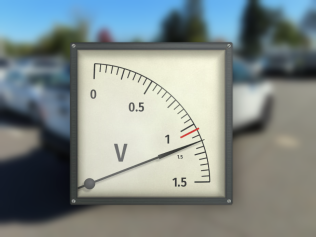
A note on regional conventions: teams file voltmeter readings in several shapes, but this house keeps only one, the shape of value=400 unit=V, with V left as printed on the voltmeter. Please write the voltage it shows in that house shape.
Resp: value=1.15 unit=V
